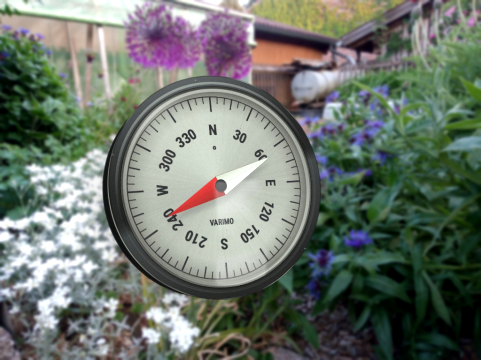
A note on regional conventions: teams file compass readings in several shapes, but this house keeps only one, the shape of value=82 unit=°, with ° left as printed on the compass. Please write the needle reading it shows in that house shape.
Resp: value=245 unit=°
